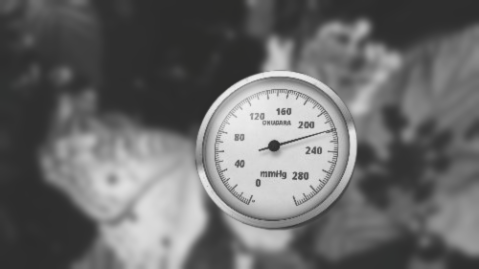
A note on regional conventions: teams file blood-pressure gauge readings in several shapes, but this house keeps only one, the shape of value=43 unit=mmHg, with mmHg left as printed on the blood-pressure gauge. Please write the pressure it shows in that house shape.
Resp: value=220 unit=mmHg
